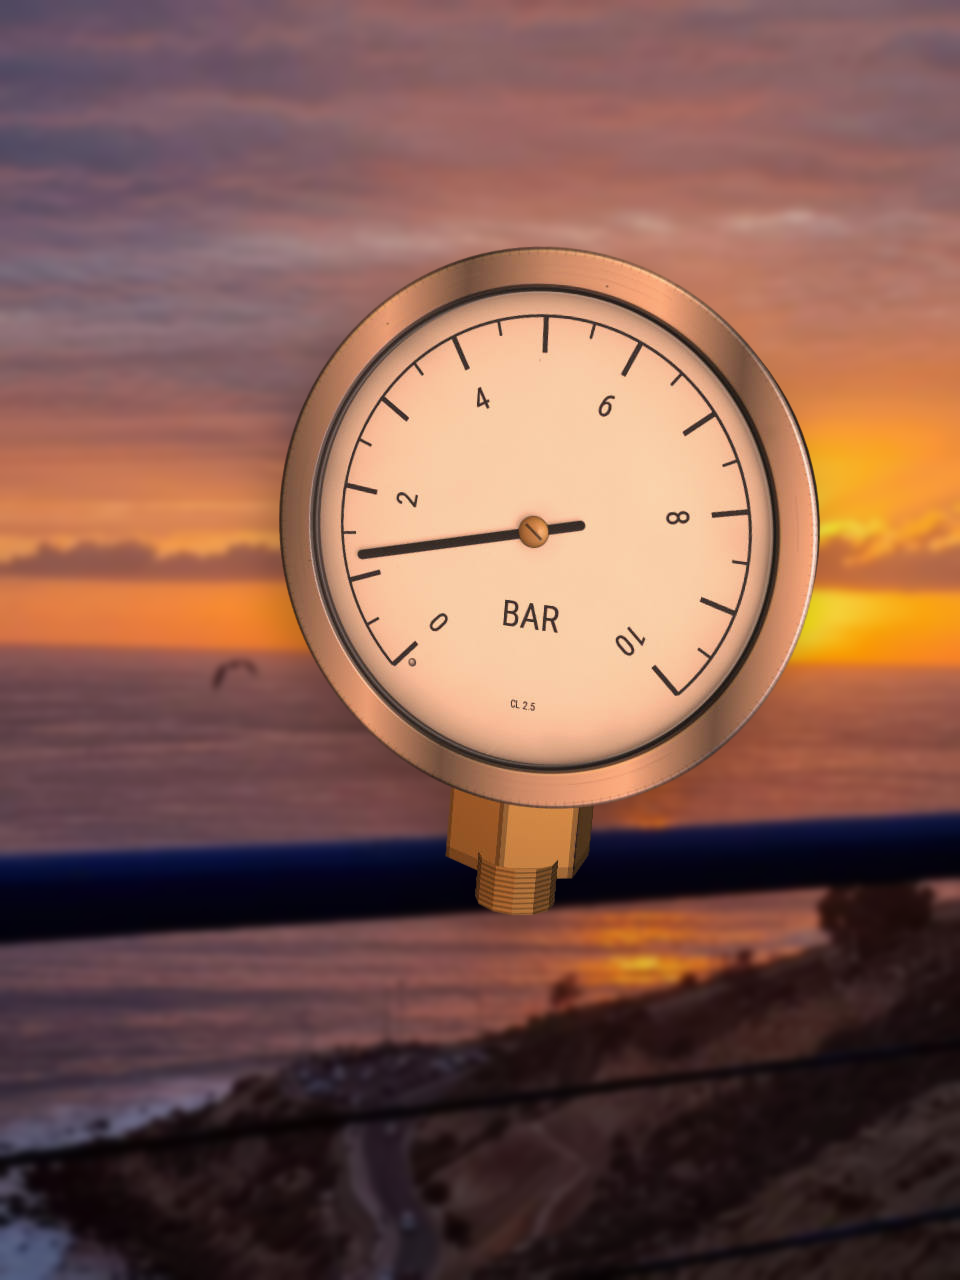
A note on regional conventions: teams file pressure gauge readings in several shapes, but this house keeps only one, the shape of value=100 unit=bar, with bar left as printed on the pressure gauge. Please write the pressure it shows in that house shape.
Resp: value=1.25 unit=bar
